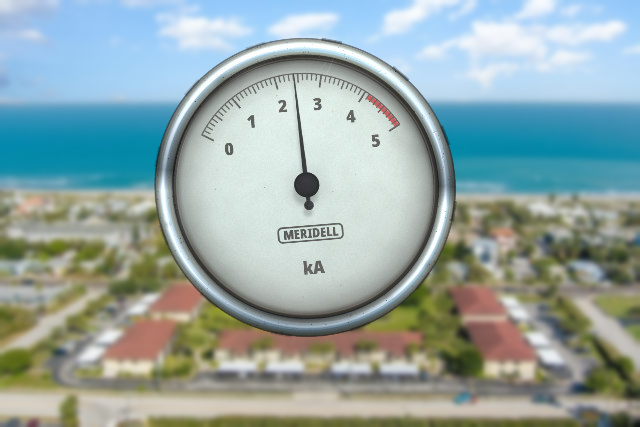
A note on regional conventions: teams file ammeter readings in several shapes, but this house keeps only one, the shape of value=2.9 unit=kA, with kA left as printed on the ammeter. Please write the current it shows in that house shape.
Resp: value=2.4 unit=kA
